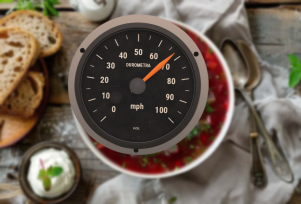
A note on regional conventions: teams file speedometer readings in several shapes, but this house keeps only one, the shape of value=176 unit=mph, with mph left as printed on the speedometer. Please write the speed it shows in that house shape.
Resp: value=67.5 unit=mph
